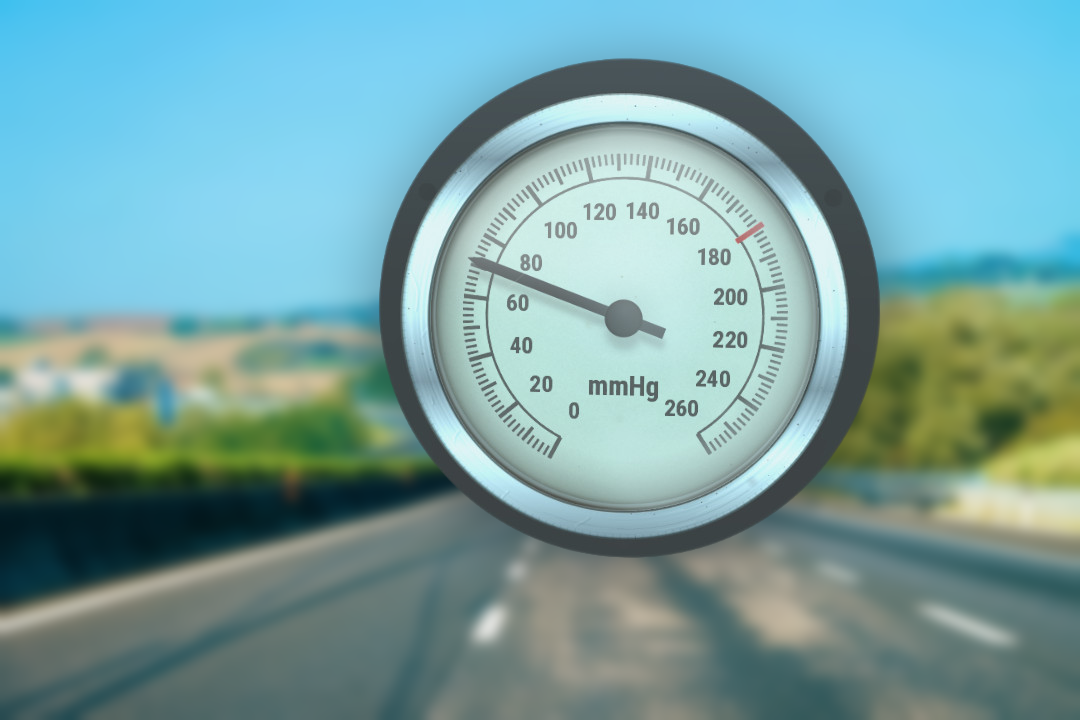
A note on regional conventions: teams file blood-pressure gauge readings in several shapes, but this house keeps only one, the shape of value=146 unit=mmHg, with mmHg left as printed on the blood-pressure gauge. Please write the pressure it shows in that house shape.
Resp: value=72 unit=mmHg
